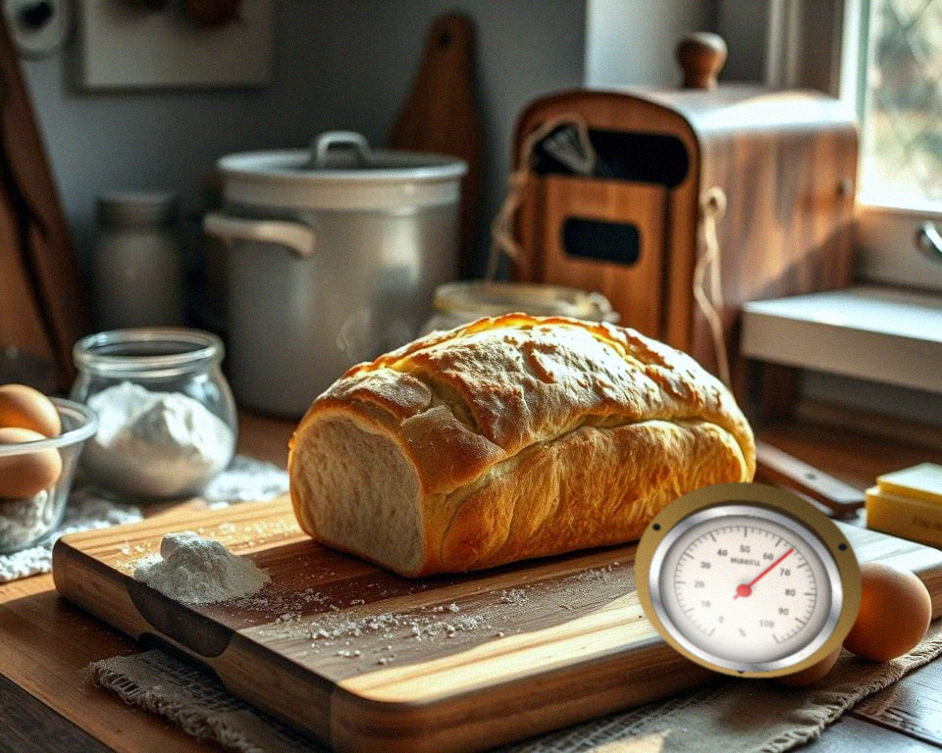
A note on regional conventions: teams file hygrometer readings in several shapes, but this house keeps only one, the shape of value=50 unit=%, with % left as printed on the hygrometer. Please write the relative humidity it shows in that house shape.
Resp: value=64 unit=%
